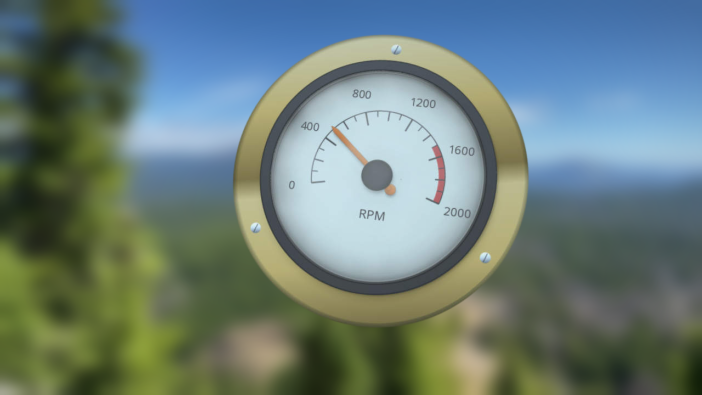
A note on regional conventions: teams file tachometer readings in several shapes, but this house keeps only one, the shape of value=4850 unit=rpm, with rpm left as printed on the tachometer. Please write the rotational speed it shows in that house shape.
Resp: value=500 unit=rpm
